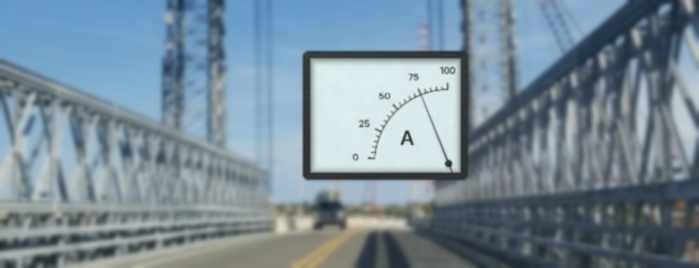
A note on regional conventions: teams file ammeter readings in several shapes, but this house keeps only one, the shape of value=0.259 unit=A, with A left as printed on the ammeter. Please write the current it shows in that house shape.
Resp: value=75 unit=A
